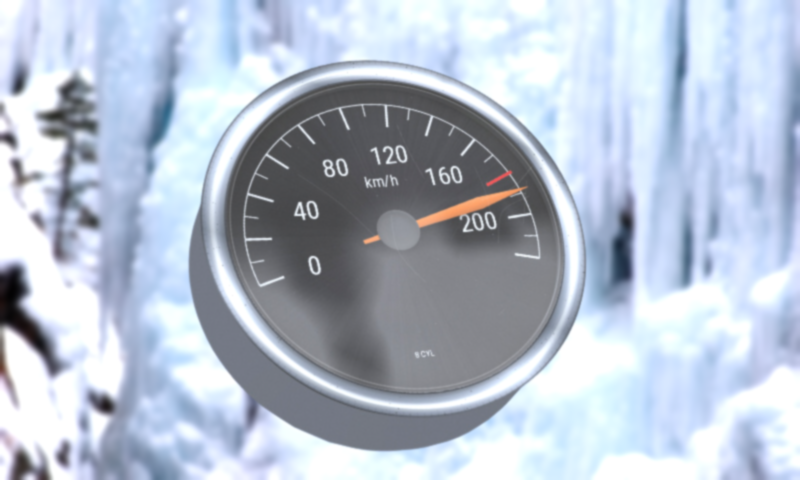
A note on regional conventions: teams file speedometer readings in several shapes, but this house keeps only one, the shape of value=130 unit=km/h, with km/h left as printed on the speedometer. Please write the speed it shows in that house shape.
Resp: value=190 unit=km/h
